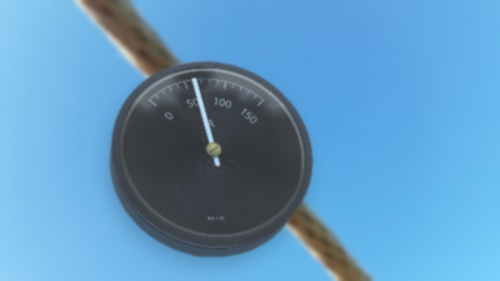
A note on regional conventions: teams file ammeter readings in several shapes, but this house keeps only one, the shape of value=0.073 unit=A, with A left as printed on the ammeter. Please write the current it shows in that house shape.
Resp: value=60 unit=A
